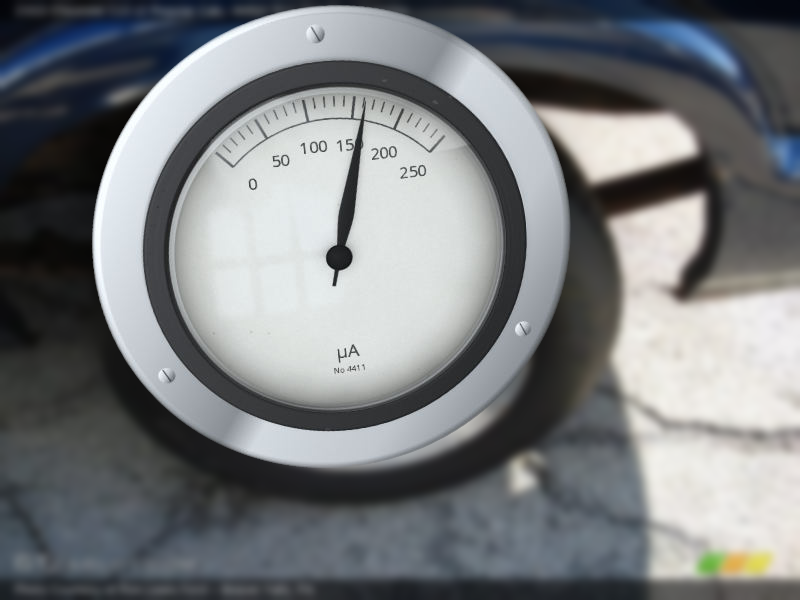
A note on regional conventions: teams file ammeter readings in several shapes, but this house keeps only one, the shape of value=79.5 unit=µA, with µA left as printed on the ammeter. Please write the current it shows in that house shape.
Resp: value=160 unit=µA
